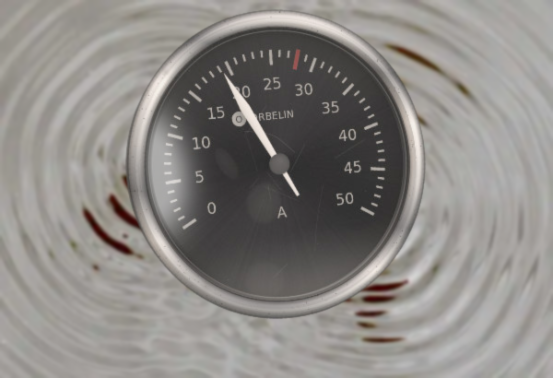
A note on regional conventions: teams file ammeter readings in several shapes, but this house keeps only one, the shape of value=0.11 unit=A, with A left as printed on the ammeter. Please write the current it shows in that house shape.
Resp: value=19 unit=A
